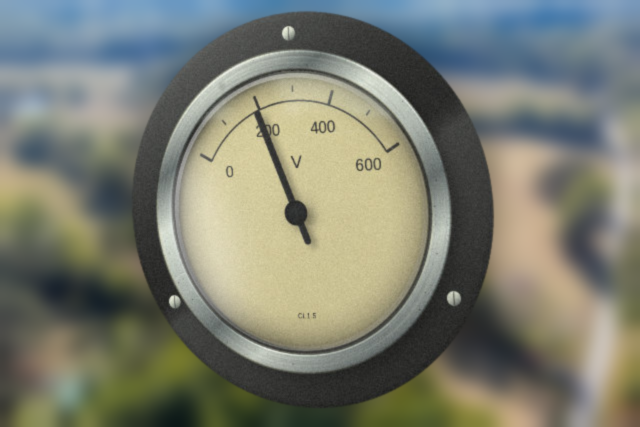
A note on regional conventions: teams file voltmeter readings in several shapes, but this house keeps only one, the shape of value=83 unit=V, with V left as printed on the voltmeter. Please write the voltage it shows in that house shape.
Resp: value=200 unit=V
